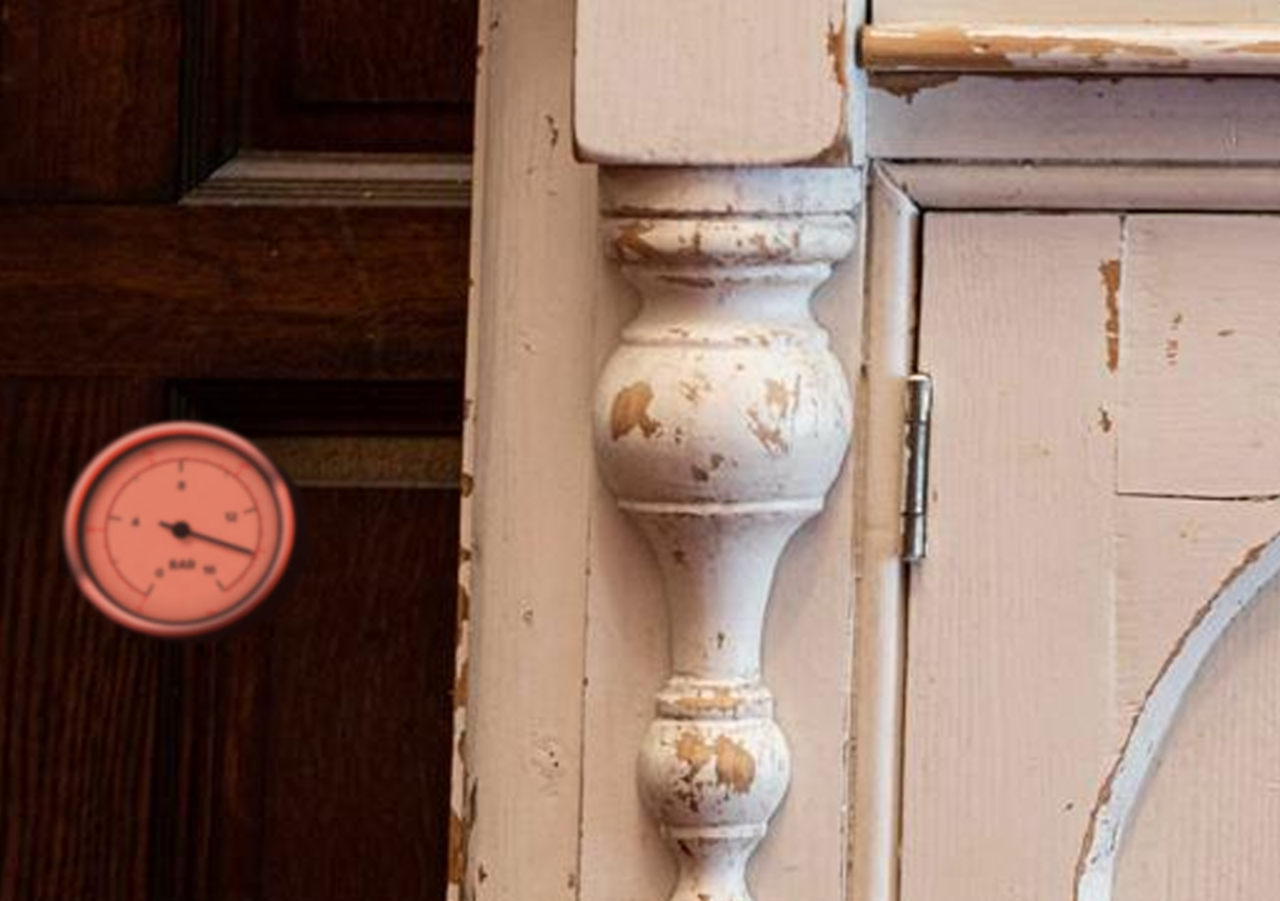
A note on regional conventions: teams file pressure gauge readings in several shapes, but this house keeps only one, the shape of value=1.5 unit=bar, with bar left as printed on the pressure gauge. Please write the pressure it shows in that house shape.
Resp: value=14 unit=bar
